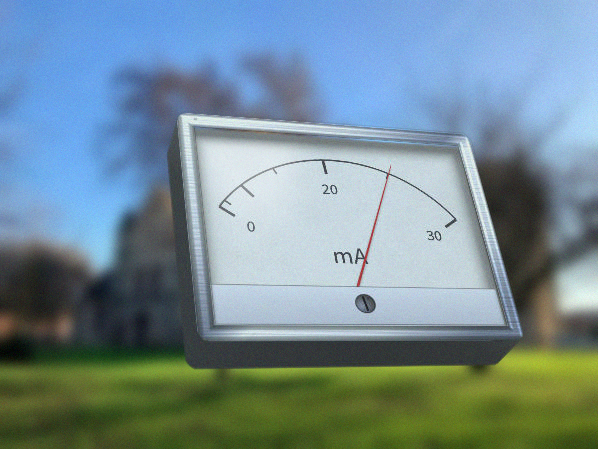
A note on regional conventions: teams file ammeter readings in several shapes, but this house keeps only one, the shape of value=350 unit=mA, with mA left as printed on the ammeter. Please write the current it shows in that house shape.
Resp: value=25 unit=mA
